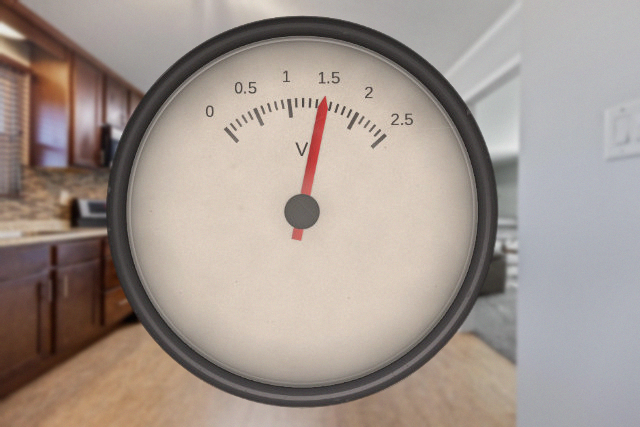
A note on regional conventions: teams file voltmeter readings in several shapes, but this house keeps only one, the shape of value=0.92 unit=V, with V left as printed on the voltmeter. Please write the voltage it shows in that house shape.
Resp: value=1.5 unit=V
